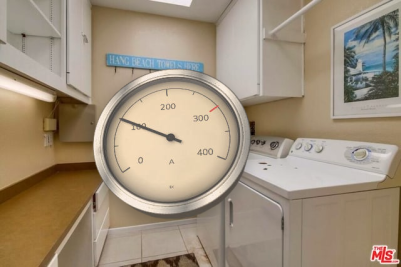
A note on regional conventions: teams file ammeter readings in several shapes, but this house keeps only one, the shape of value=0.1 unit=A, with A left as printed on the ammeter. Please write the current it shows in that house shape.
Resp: value=100 unit=A
